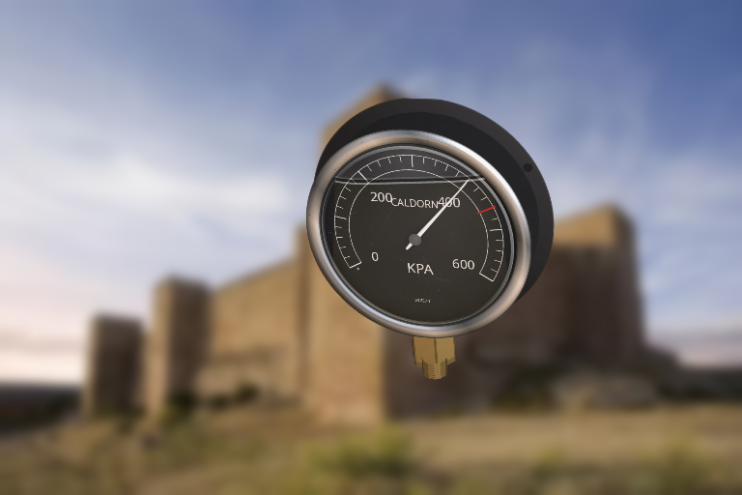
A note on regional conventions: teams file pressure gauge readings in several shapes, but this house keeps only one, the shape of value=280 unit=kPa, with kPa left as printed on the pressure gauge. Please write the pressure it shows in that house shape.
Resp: value=400 unit=kPa
